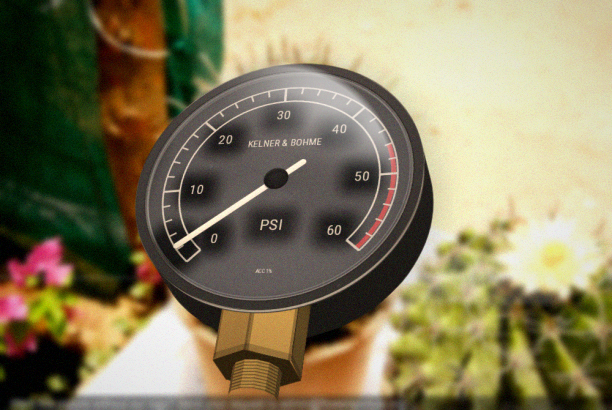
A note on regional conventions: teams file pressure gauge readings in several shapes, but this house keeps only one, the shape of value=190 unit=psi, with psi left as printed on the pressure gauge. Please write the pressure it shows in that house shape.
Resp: value=2 unit=psi
